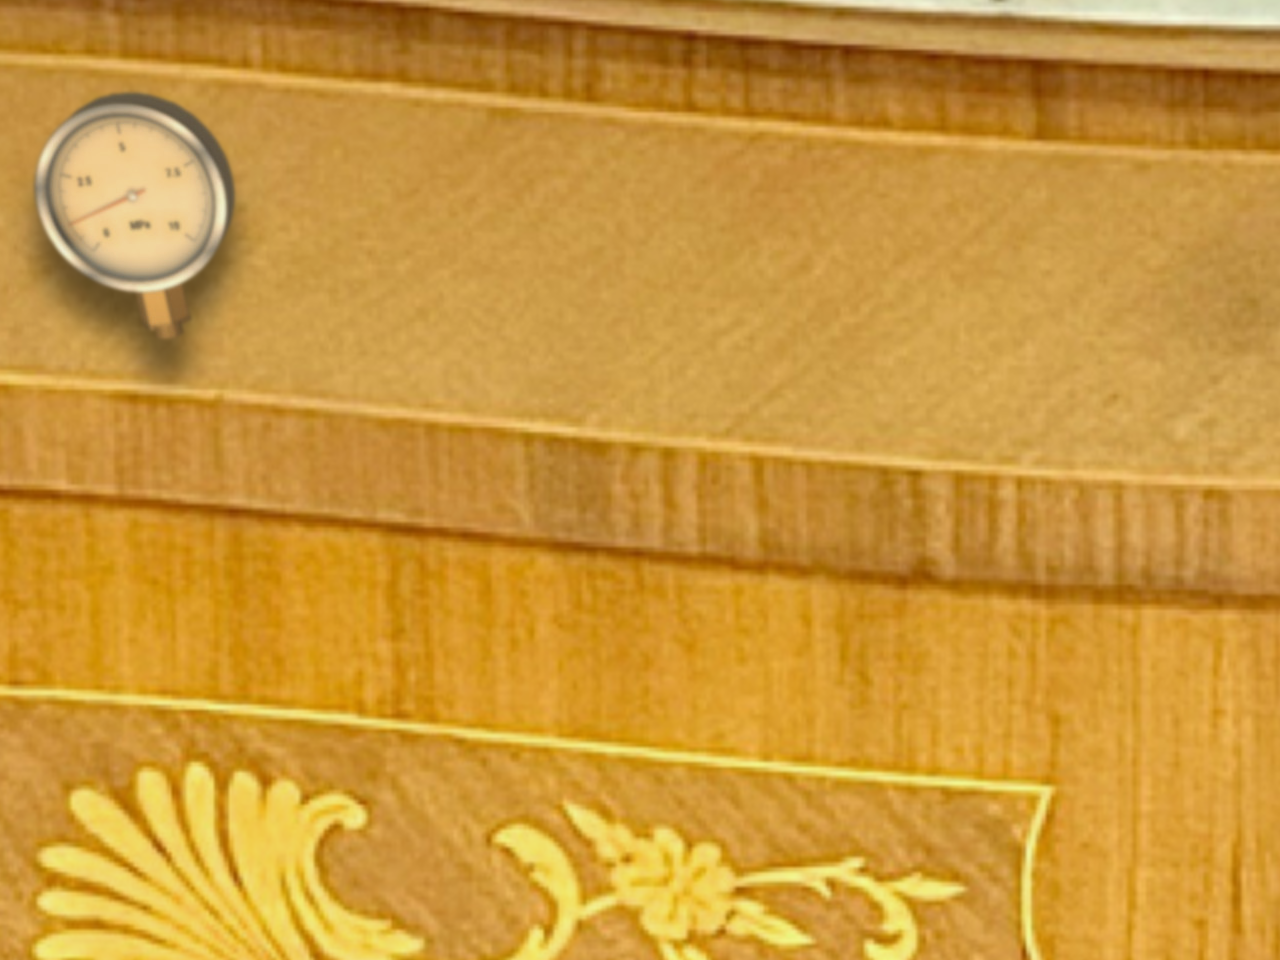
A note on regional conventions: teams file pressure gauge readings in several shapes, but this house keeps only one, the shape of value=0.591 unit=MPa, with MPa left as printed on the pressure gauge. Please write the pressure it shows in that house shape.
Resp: value=1 unit=MPa
